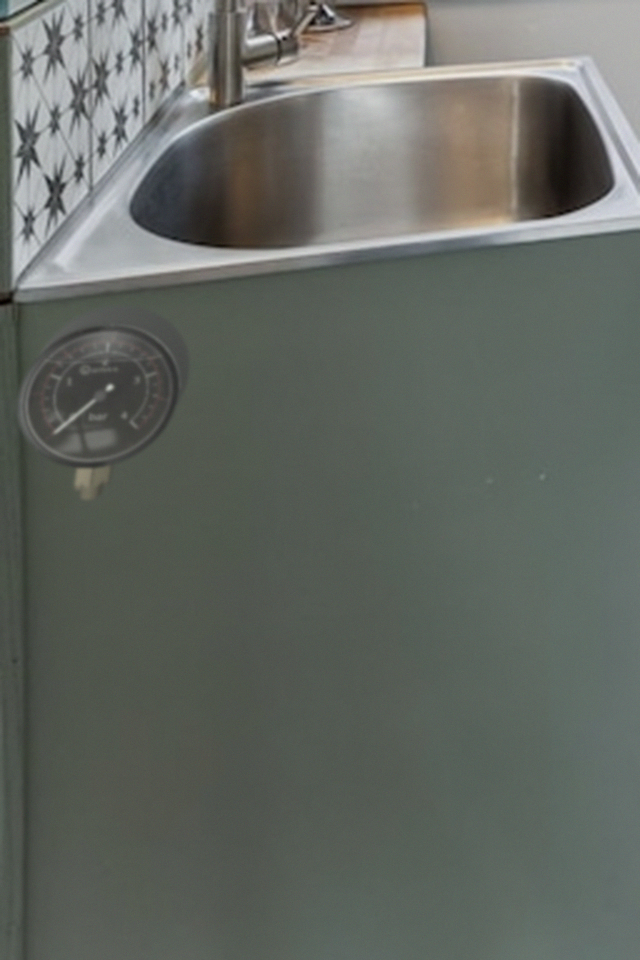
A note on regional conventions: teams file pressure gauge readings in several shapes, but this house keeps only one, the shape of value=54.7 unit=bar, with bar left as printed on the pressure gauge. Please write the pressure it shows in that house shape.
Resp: value=0 unit=bar
